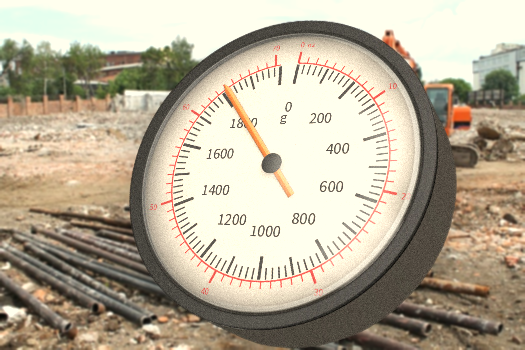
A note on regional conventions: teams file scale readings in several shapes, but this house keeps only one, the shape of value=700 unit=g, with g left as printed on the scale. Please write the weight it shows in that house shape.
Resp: value=1820 unit=g
